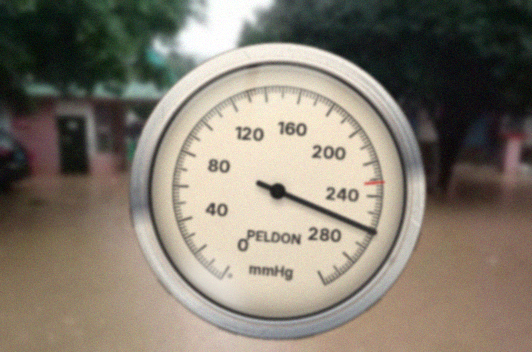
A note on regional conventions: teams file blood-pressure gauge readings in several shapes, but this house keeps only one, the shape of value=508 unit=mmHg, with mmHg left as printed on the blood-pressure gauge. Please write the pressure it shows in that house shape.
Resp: value=260 unit=mmHg
